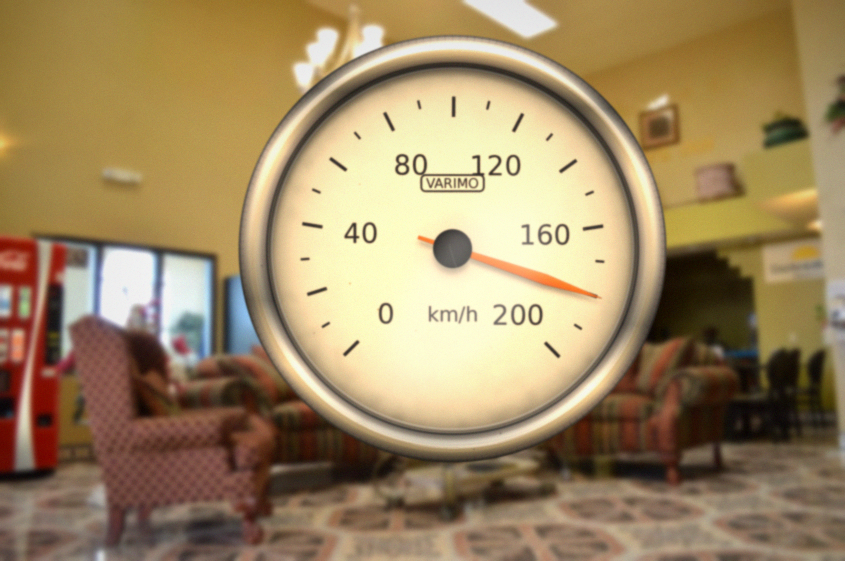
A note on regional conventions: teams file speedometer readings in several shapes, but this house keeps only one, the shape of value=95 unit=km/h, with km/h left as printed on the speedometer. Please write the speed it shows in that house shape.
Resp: value=180 unit=km/h
